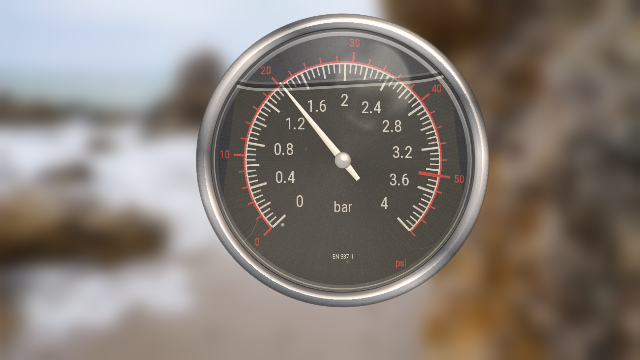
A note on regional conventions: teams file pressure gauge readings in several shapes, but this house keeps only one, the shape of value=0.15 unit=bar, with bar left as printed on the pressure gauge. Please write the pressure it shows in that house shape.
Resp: value=1.4 unit=bar
